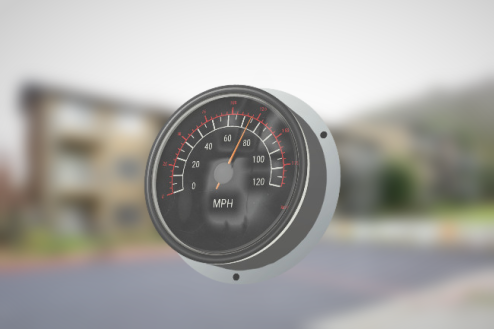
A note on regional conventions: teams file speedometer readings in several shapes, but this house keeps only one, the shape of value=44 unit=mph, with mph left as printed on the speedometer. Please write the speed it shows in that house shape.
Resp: value=75 unit=mph
